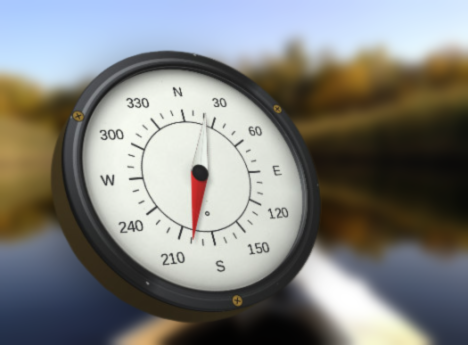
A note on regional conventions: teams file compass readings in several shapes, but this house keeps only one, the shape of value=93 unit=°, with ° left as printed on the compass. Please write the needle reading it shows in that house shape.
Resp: value=200 unit=°
